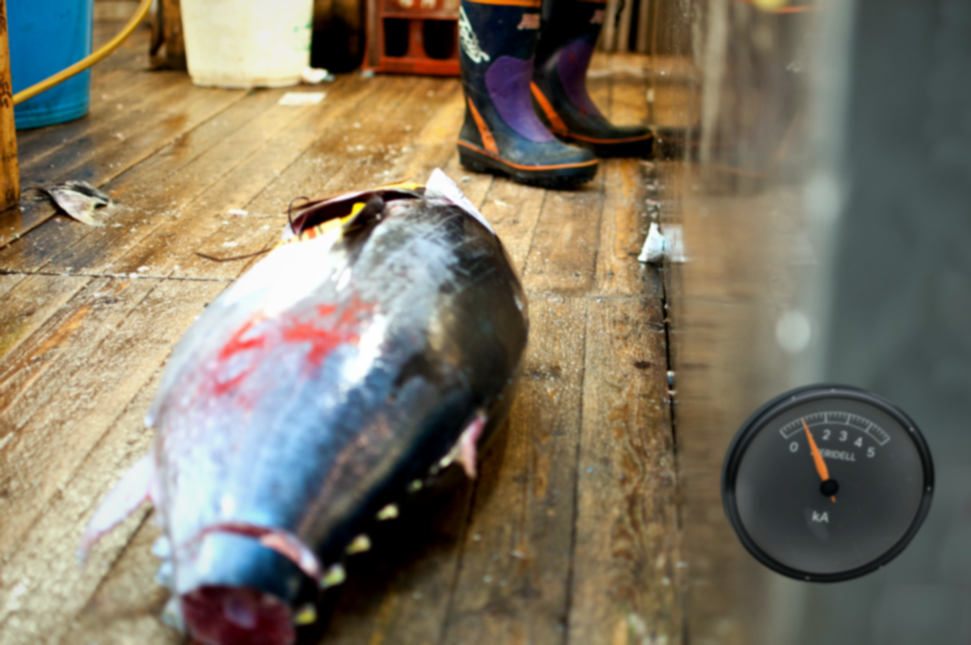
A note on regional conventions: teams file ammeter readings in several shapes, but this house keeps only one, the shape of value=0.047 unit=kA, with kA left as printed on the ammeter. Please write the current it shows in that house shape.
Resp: value=1 unit=kA
